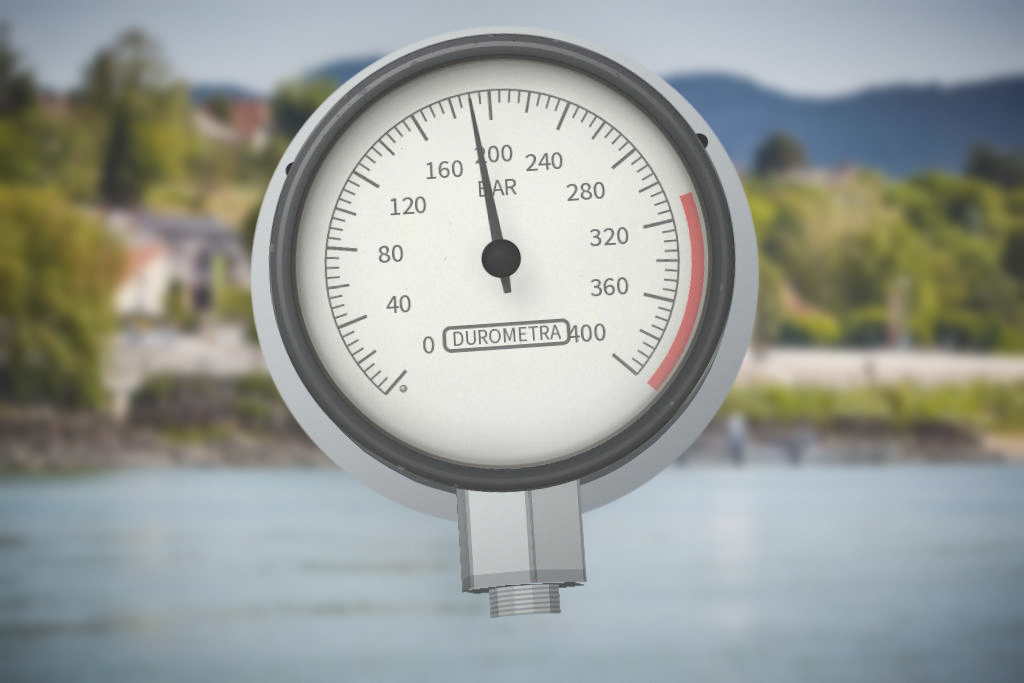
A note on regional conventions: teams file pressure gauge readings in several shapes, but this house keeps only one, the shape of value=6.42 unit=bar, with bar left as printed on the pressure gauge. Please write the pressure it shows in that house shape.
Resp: value=190 unit=bar
